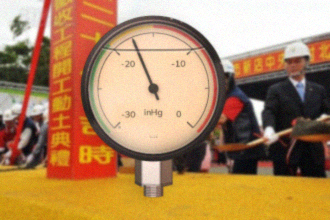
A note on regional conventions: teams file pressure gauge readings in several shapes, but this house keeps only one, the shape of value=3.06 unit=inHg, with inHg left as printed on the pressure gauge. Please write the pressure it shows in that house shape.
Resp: value=-17.5 unit=inHg
